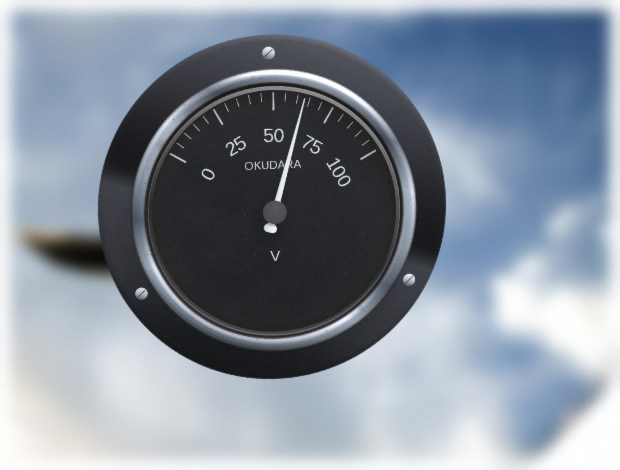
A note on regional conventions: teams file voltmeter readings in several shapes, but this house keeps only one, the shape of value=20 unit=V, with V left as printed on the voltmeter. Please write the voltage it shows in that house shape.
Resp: value=62.5 unit=V
